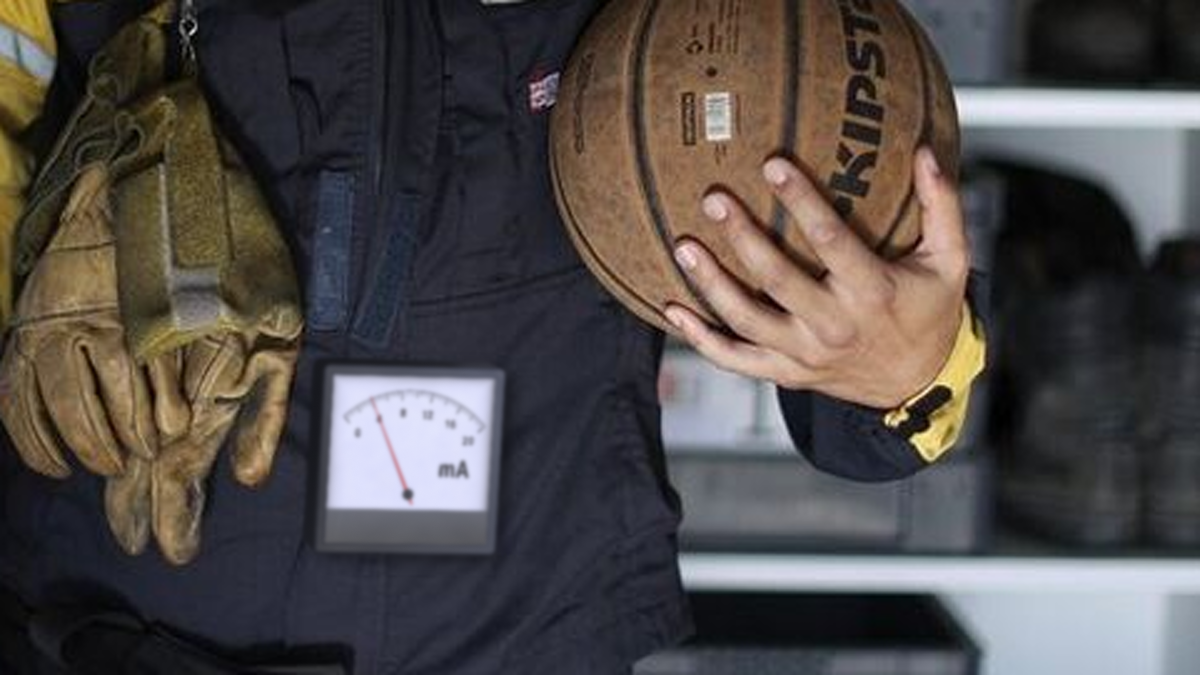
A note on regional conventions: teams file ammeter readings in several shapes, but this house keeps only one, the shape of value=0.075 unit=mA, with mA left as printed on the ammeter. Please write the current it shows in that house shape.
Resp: value=4 unit=mA
